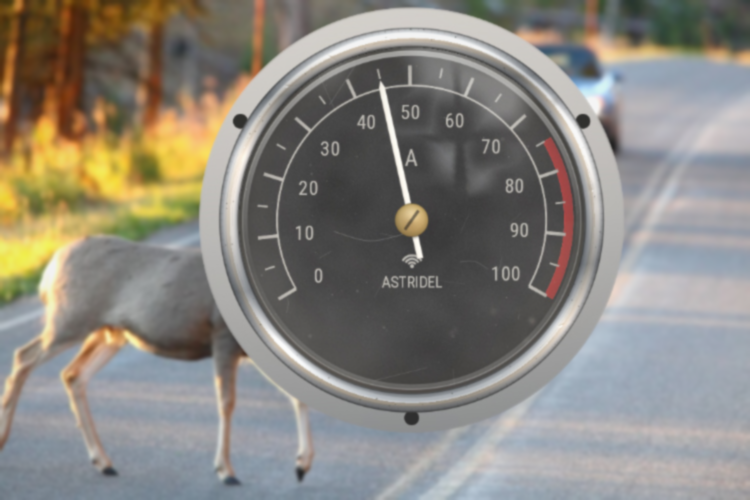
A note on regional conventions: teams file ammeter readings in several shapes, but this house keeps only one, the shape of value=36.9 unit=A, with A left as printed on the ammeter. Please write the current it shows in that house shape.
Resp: value=45 unit=A
